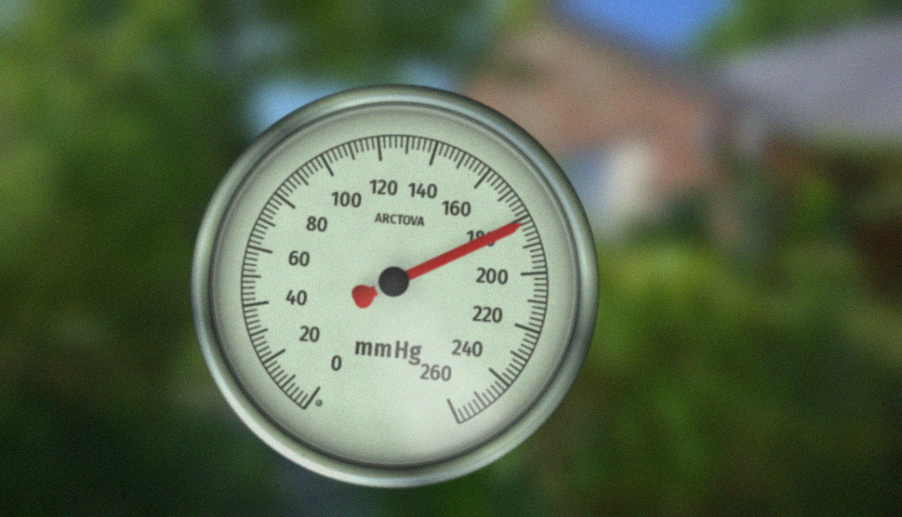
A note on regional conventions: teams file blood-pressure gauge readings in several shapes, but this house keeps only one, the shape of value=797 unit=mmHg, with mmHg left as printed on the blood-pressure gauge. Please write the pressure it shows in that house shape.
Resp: value=182 unit=mmHg
